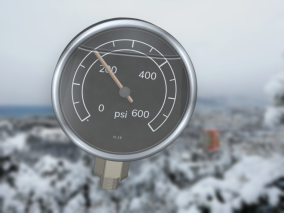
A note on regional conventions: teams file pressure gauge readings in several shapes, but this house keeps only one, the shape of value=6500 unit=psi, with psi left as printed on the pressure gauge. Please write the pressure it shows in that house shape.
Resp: value=200 unit=psi
